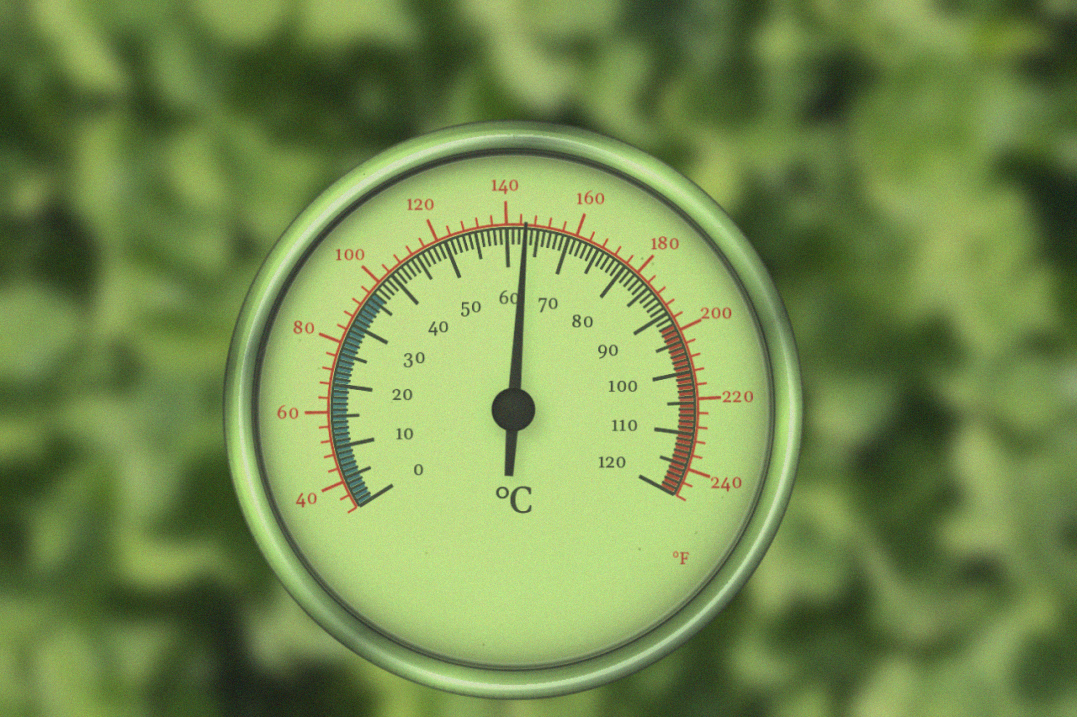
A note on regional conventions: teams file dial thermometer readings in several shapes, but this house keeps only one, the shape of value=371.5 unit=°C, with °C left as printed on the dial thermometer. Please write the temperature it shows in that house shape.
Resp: value=63 unit=°C
